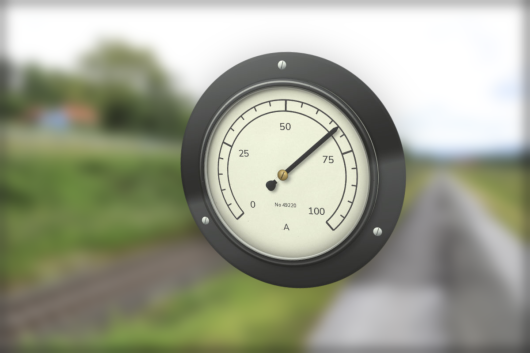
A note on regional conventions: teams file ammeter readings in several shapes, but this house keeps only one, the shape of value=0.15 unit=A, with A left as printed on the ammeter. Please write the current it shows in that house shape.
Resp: value=67.5 unit=A
